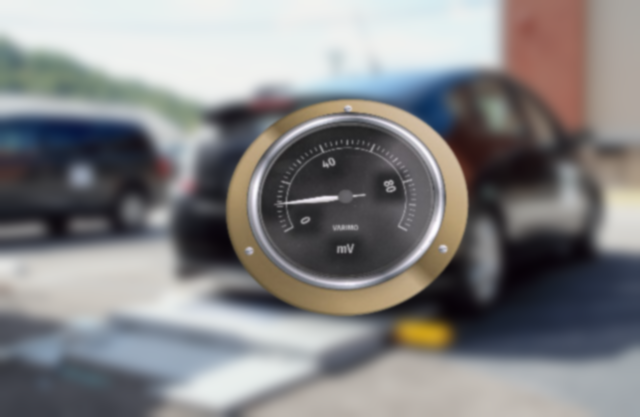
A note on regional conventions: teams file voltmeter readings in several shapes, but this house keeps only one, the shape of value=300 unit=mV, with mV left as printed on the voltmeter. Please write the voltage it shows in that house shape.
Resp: value=10 unit=mV
